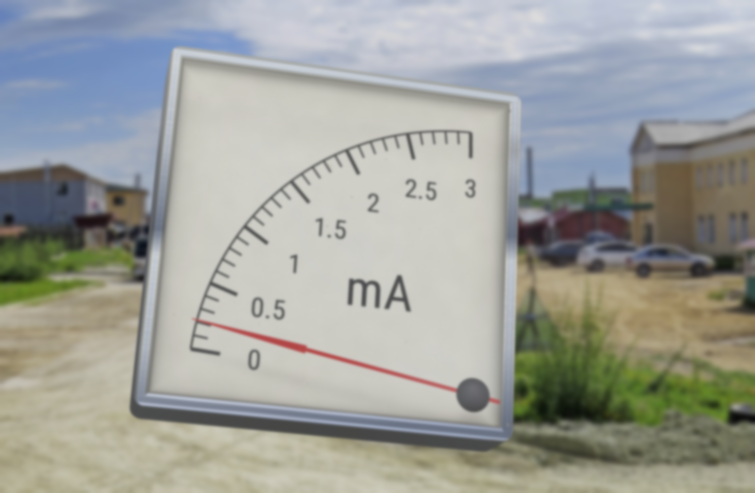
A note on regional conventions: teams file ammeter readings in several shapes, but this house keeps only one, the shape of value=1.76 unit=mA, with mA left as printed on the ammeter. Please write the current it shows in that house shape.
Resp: value=0.2 unit=mA
